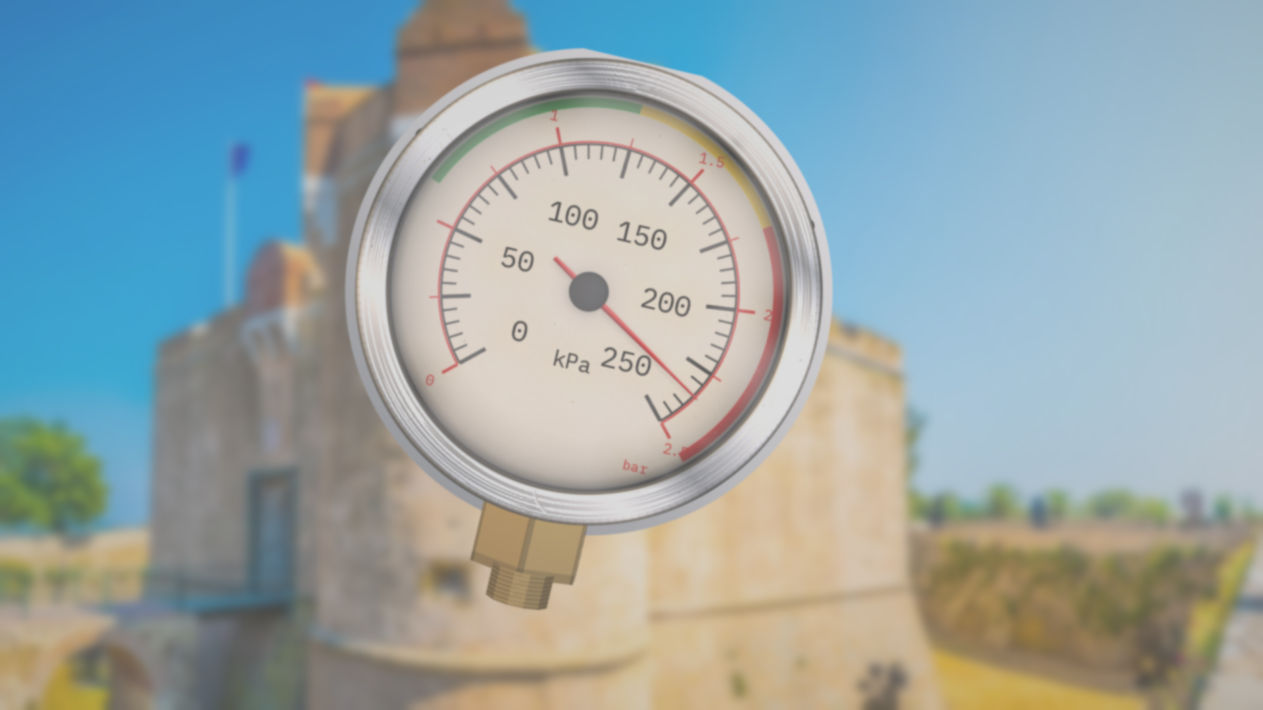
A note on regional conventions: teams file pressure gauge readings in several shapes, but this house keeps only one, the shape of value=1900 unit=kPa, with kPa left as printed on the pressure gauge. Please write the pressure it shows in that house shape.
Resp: value=235 unit=kPa
